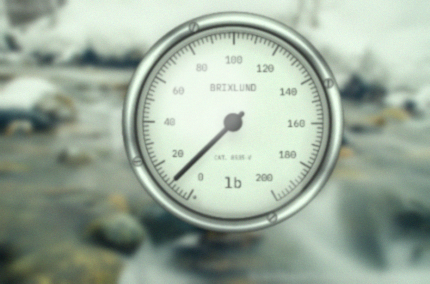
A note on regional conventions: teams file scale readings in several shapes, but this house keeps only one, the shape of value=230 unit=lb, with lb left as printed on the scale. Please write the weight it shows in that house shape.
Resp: value=10 unit=lb
